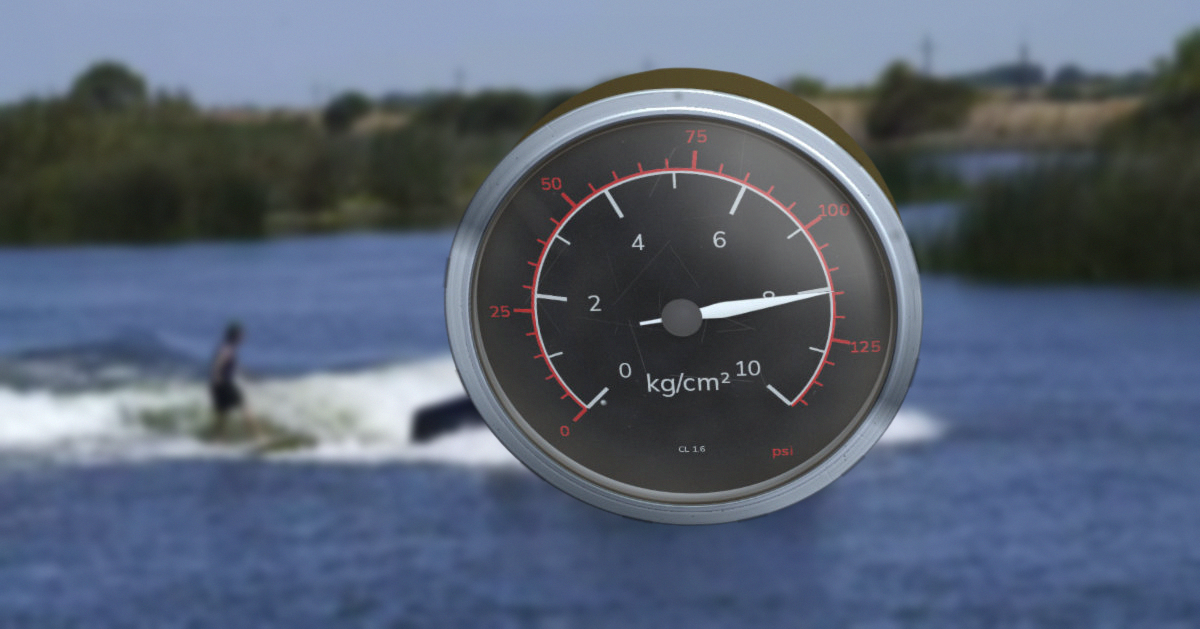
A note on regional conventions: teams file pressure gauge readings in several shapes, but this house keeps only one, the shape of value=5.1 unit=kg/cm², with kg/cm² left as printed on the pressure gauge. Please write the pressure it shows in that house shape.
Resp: value=8 unit=kg/cm²
